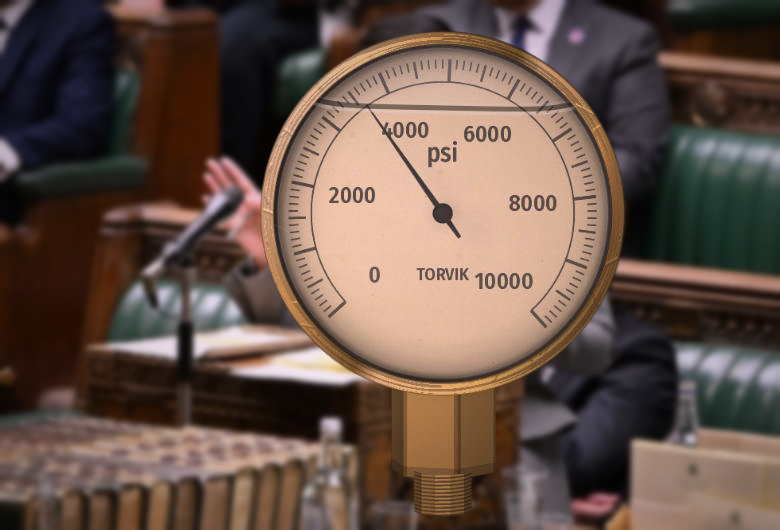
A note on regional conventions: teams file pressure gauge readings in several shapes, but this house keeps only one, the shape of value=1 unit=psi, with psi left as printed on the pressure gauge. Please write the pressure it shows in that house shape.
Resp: value=3600 unit=psi
